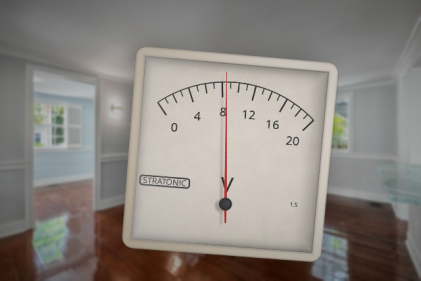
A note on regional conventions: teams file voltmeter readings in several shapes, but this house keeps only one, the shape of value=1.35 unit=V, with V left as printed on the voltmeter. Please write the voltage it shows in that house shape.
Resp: value=8.5 unit=V
